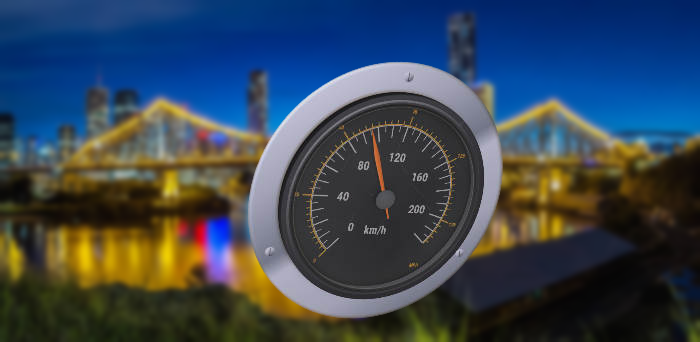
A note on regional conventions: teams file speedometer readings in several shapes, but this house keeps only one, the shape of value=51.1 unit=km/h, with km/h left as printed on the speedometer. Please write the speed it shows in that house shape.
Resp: value=95 unit=km/h
